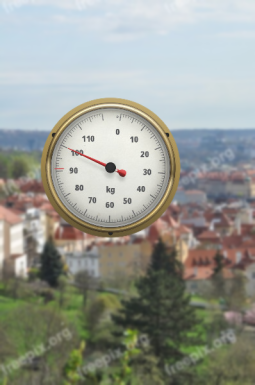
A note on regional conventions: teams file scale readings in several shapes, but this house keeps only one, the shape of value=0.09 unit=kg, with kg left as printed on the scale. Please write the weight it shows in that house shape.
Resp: value=100 unit=kg
